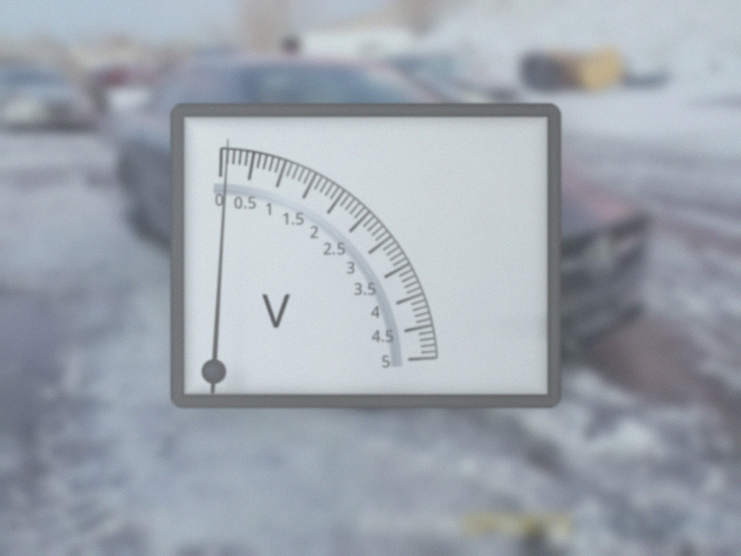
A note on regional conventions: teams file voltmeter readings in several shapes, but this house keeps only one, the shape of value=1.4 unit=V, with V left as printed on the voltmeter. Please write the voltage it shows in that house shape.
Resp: value=0.1 unit=V
